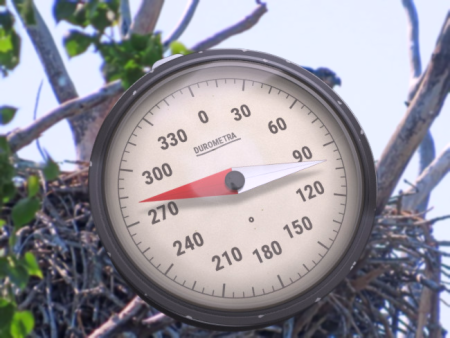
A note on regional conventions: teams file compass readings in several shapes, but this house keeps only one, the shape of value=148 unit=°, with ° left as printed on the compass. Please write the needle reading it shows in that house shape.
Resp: value=280 unit=°
